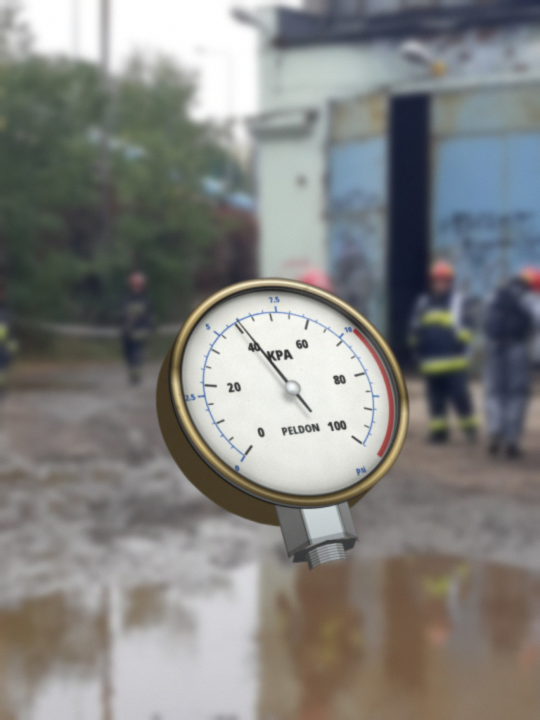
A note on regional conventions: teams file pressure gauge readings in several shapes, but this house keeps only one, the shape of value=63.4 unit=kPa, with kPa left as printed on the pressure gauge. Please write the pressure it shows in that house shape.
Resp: value=40 unit=kPa
